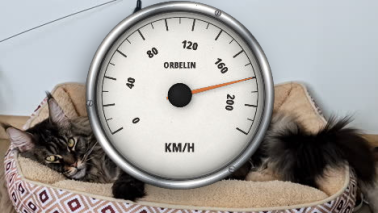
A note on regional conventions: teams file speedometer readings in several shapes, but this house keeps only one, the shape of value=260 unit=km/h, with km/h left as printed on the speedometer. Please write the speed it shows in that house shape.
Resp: value=180 unit=km/h
